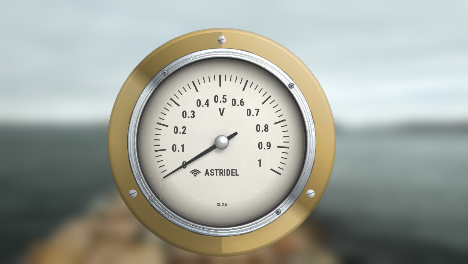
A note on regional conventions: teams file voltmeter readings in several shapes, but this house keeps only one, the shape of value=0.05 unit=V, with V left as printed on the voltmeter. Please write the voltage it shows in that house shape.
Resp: value=0 unit=V
